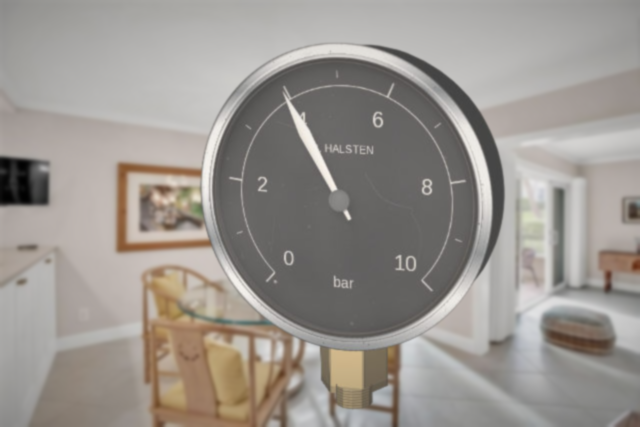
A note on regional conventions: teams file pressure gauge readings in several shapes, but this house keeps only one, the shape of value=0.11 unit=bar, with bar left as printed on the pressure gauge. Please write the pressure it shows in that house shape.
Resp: value=4 unit=bar
